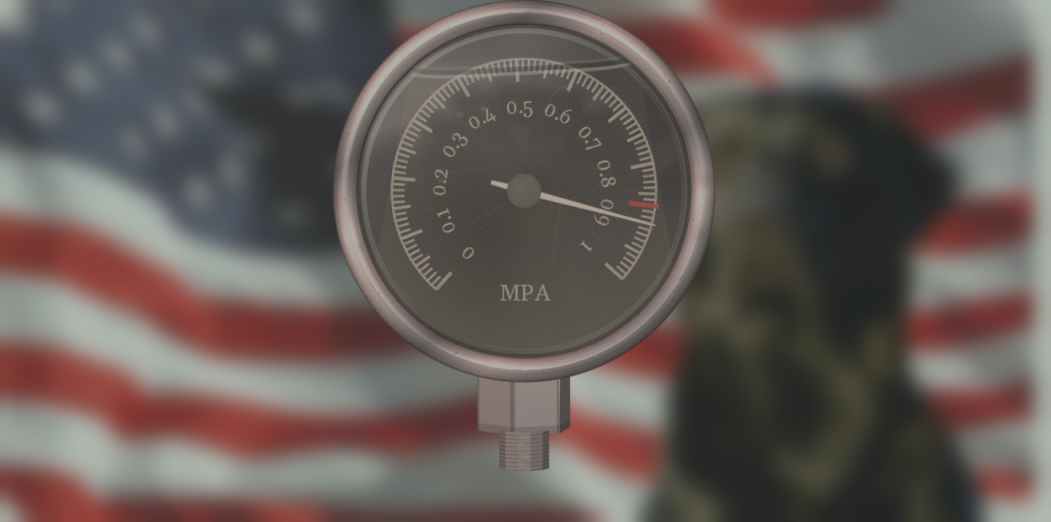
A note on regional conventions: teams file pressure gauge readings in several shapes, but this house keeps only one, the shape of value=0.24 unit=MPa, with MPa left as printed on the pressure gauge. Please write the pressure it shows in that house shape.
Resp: value=0.9 unit=MPa
